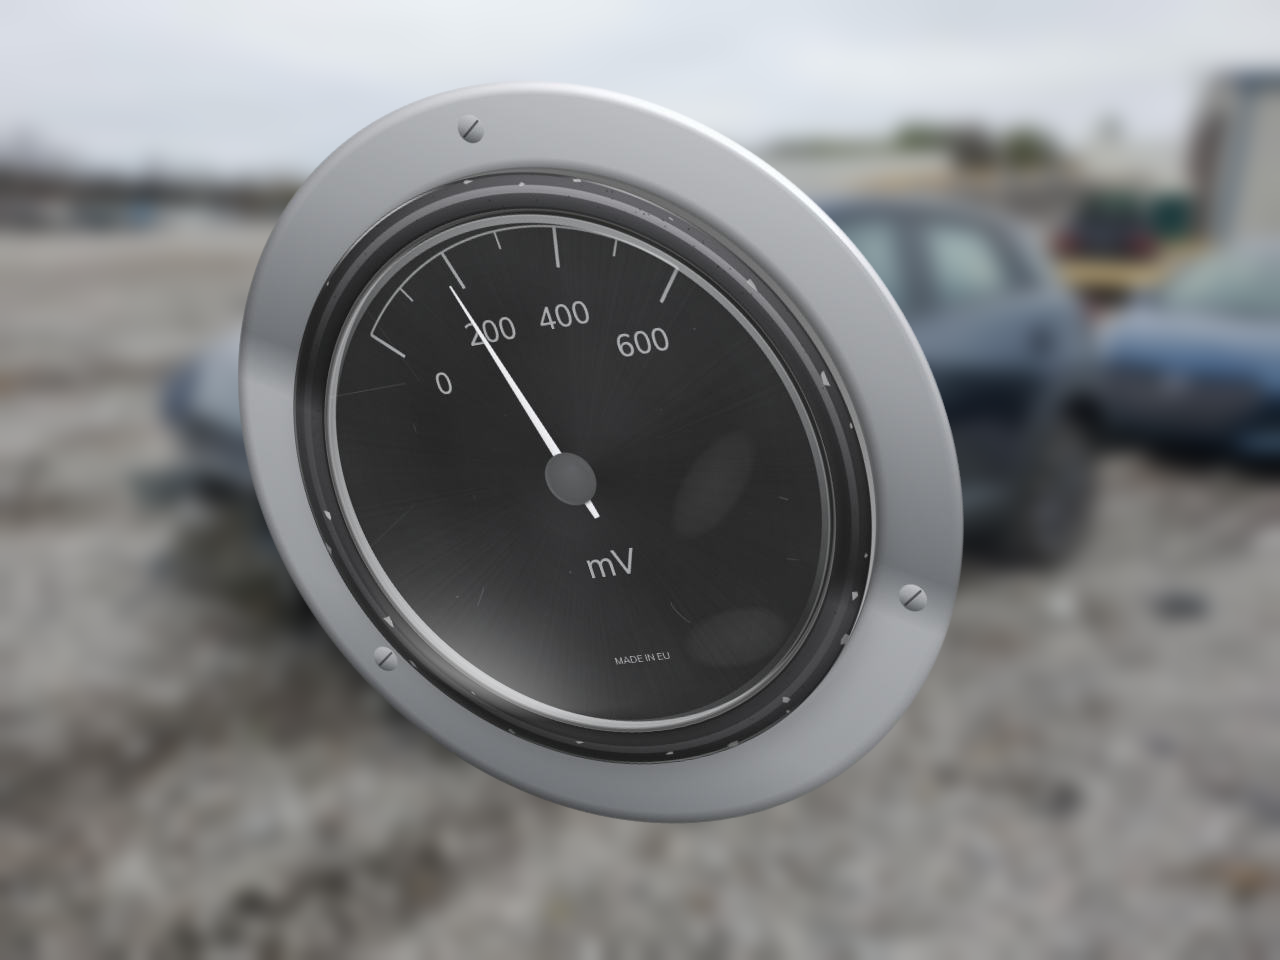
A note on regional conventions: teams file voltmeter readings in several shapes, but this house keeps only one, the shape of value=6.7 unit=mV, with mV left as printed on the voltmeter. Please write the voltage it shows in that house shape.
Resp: value=200 unit=mV
